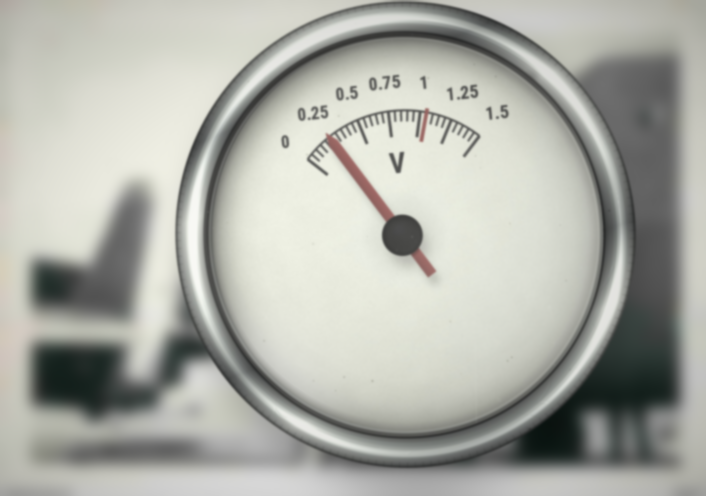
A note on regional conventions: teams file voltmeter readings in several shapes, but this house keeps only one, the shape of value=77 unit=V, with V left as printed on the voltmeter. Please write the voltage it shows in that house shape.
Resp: value=0.25 unit=V
